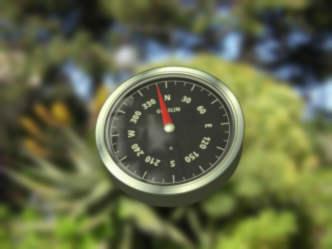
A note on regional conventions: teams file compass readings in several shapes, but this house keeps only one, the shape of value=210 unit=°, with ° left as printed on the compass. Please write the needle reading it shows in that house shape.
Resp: value=350 unit=°
